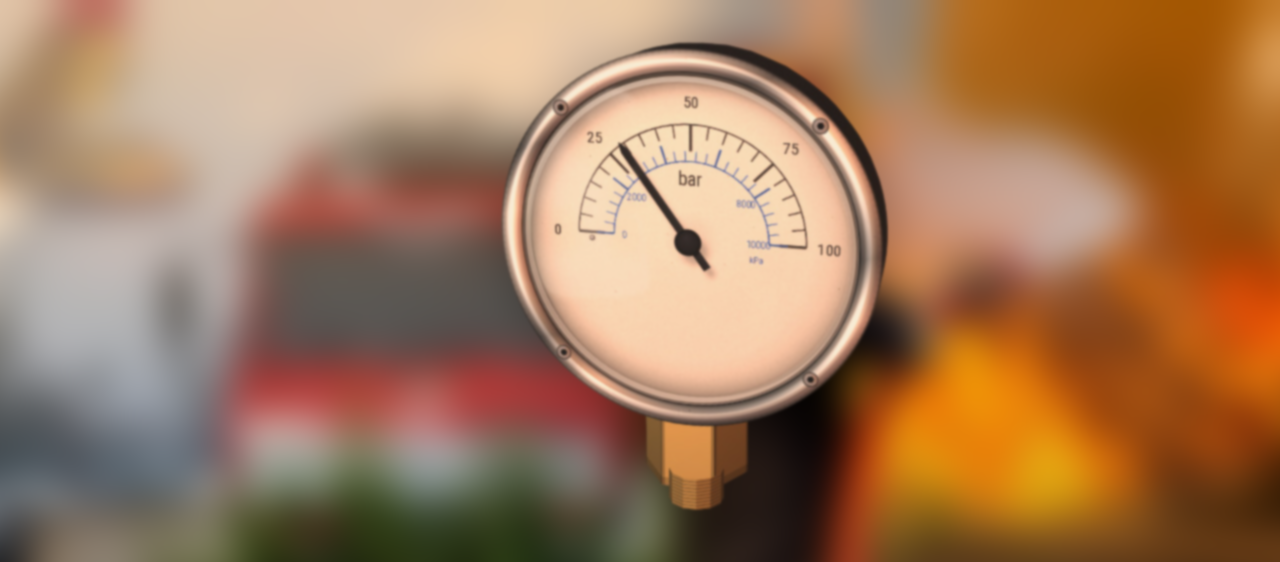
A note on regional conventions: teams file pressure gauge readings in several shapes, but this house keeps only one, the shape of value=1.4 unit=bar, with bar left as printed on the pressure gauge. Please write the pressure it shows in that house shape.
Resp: value=30 unit=bar
